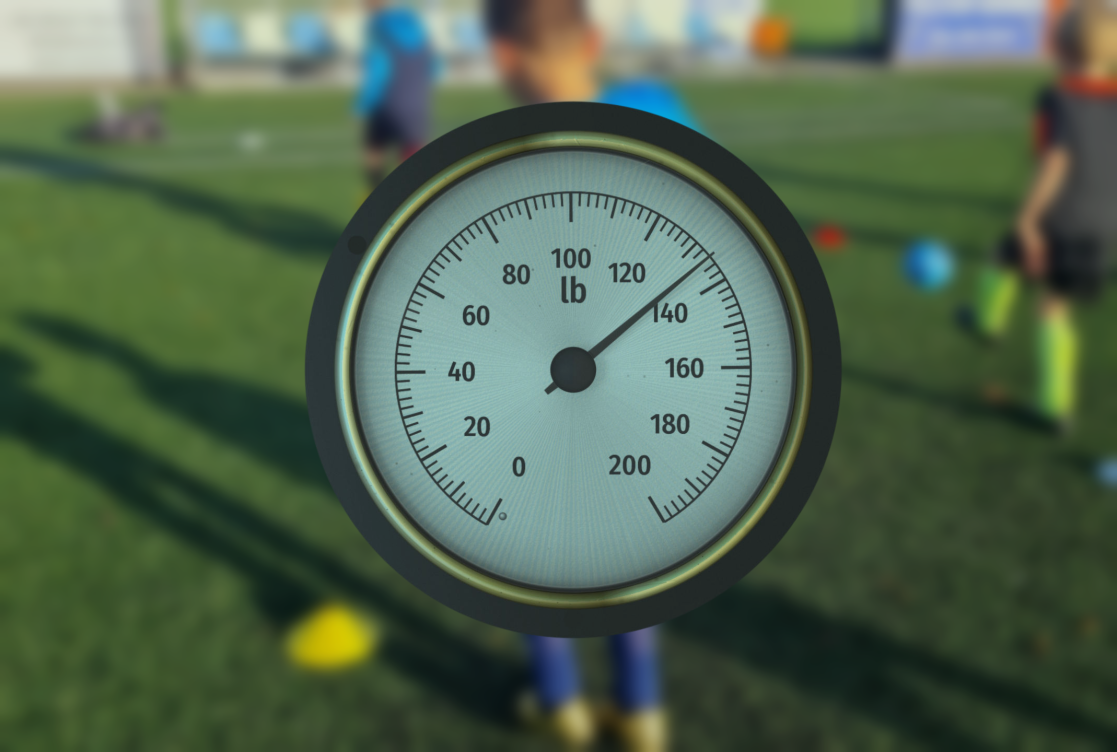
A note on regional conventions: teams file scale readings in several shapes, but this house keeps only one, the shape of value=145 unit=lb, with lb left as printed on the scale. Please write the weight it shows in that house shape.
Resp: value=134 unit=lb
